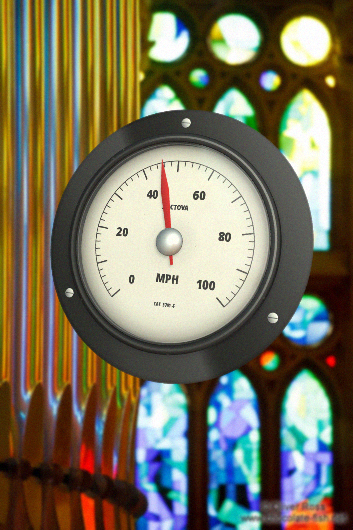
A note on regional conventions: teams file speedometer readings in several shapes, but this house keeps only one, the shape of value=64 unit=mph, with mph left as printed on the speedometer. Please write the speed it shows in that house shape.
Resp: value=46 unit=mph
